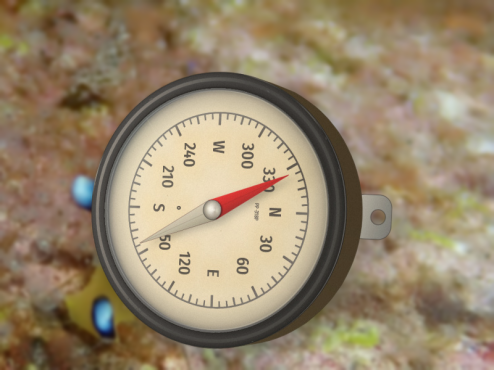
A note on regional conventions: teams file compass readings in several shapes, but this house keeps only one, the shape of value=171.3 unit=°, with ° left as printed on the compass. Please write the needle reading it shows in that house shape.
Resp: value=335 unit=°
